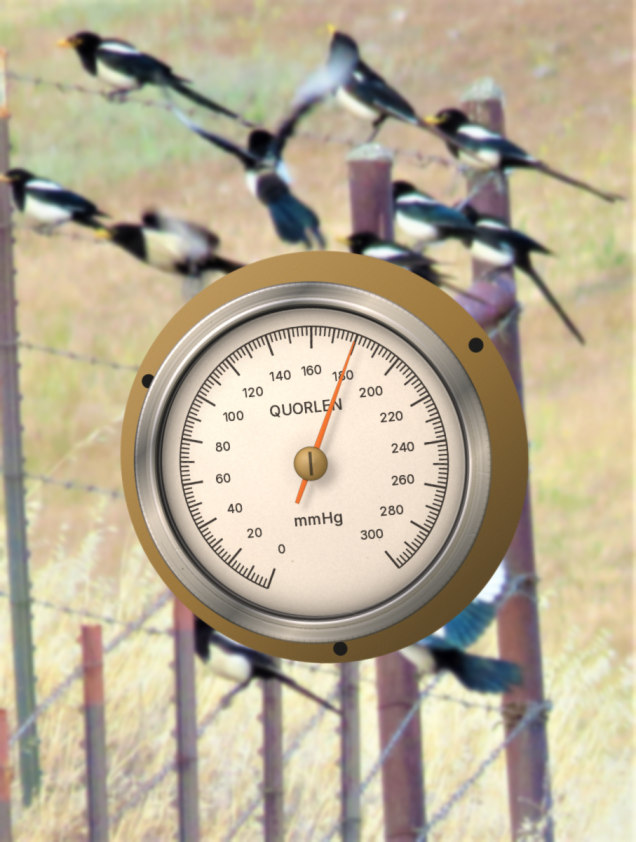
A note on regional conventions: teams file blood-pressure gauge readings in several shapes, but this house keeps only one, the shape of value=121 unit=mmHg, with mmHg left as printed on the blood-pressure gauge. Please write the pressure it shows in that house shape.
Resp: value=180 unit=mmHg
